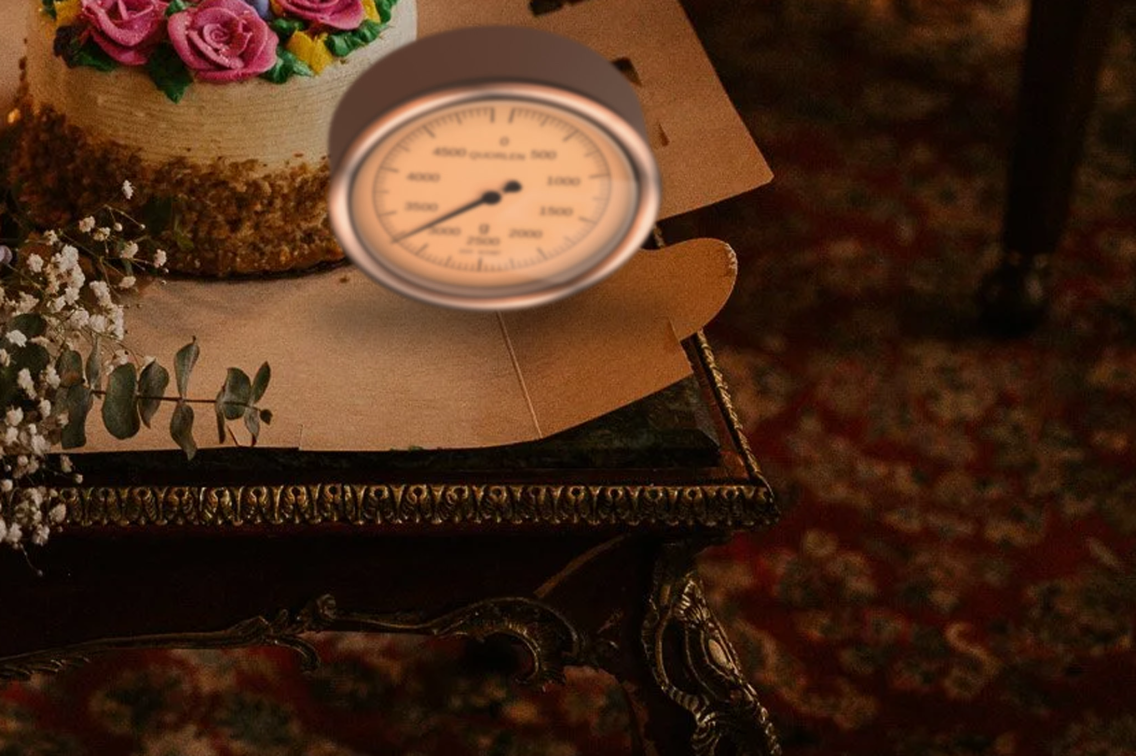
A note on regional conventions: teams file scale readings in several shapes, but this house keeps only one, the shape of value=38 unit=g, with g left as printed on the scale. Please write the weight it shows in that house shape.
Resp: value=3250 unit=g
